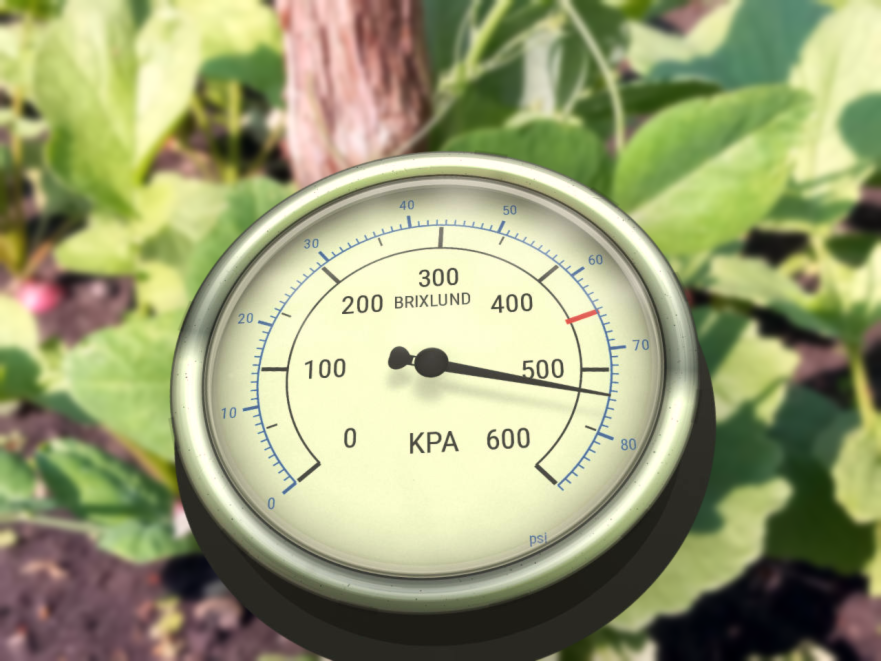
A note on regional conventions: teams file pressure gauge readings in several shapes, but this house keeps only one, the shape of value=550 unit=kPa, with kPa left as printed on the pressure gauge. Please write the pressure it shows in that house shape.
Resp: value=525 unit=kPa
